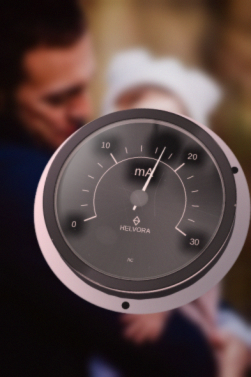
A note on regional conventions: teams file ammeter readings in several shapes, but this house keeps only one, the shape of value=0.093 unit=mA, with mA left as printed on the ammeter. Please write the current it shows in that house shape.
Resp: value=17 unit=mA
